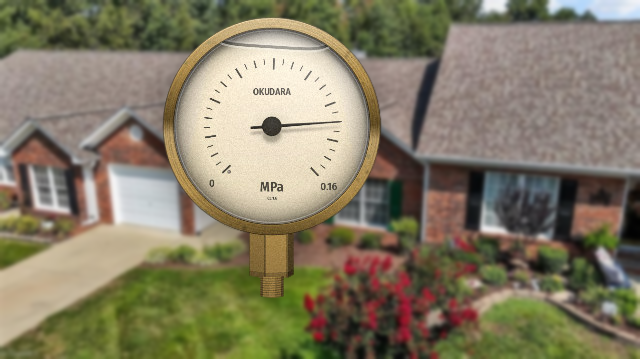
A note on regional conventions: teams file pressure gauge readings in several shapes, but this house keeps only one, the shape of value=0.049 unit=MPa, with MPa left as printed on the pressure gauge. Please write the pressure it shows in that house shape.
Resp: value=0.13 unit=MPa
